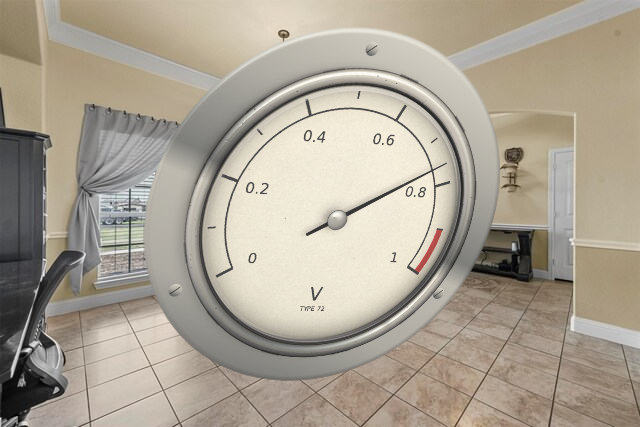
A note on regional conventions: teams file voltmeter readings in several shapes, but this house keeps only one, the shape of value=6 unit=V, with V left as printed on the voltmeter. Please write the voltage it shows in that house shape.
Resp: value=0.75 unit=V
